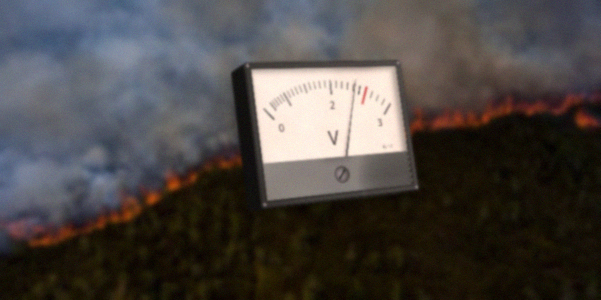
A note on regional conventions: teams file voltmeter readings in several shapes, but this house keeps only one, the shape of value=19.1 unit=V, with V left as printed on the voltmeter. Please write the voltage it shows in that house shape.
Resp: value=2.4 unit=V
